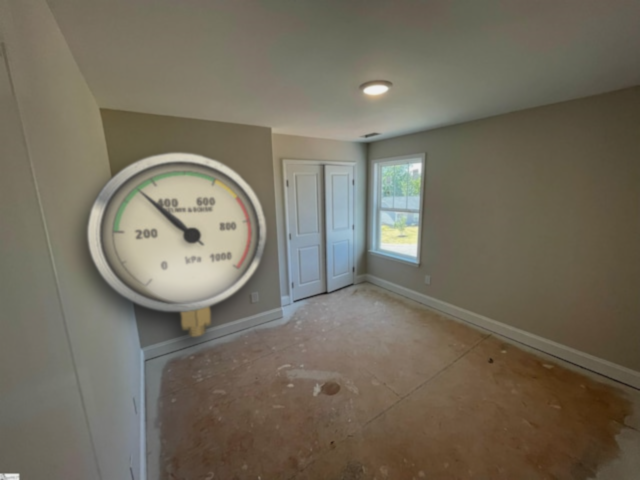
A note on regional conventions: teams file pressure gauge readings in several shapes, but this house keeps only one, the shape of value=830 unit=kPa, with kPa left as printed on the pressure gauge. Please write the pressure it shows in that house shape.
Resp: value=350 unit=kPa
